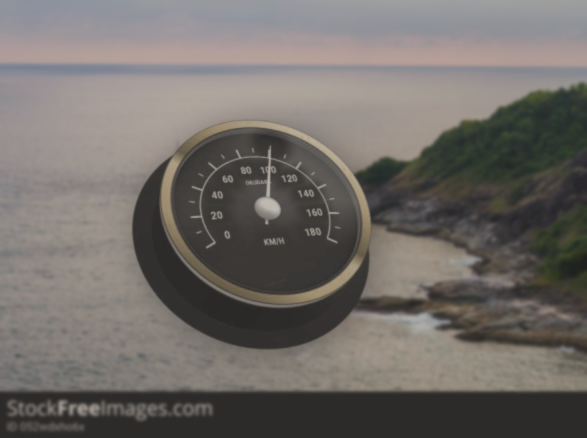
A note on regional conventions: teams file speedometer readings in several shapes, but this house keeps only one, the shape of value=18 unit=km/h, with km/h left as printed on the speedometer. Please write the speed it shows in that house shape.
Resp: value=100 unit=km/h
